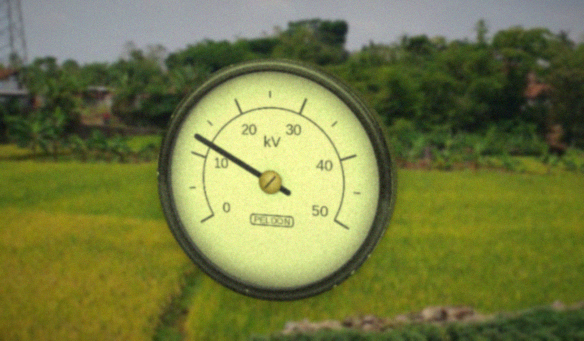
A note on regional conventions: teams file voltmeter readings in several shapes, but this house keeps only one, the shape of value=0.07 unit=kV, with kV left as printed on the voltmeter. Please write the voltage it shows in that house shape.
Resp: value=12.5 unit=kV
